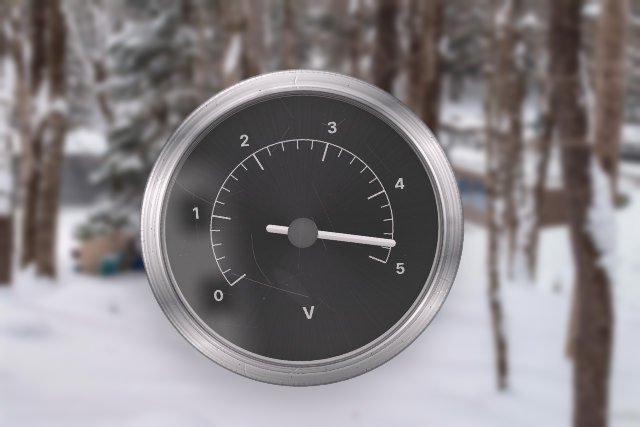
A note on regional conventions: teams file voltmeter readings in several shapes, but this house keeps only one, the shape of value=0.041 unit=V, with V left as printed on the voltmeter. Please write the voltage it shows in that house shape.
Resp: value=4.7 unit=V
